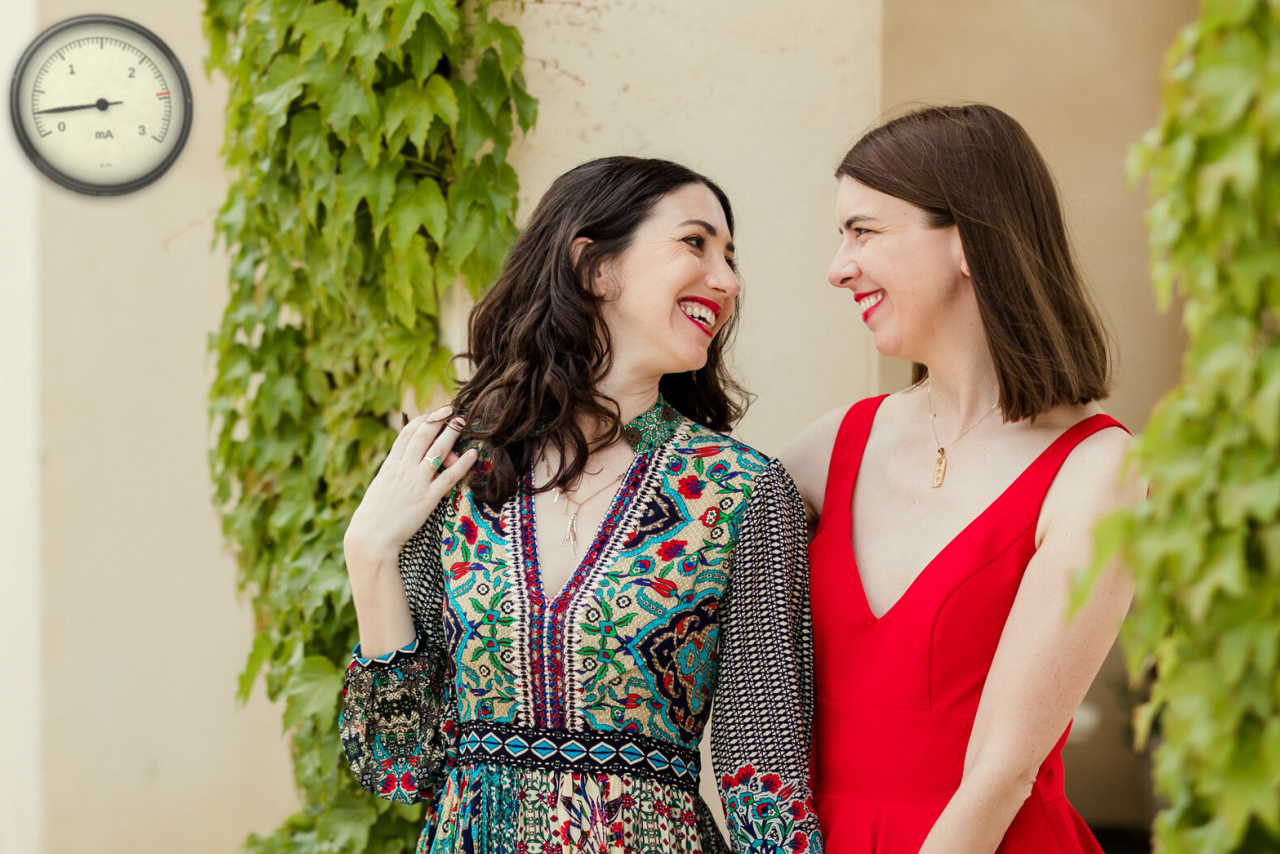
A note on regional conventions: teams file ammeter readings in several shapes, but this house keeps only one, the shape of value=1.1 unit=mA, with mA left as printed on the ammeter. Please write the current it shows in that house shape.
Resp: value=0.25 unit=mA
